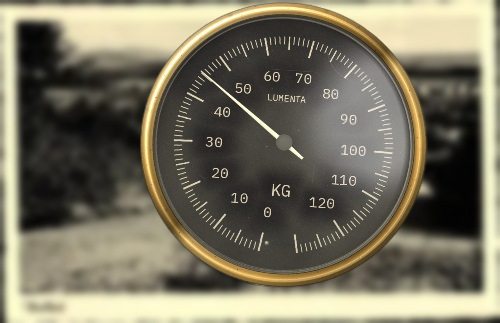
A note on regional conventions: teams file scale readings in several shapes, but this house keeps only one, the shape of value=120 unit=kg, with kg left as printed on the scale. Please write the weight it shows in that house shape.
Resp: value=45 unit=kg
